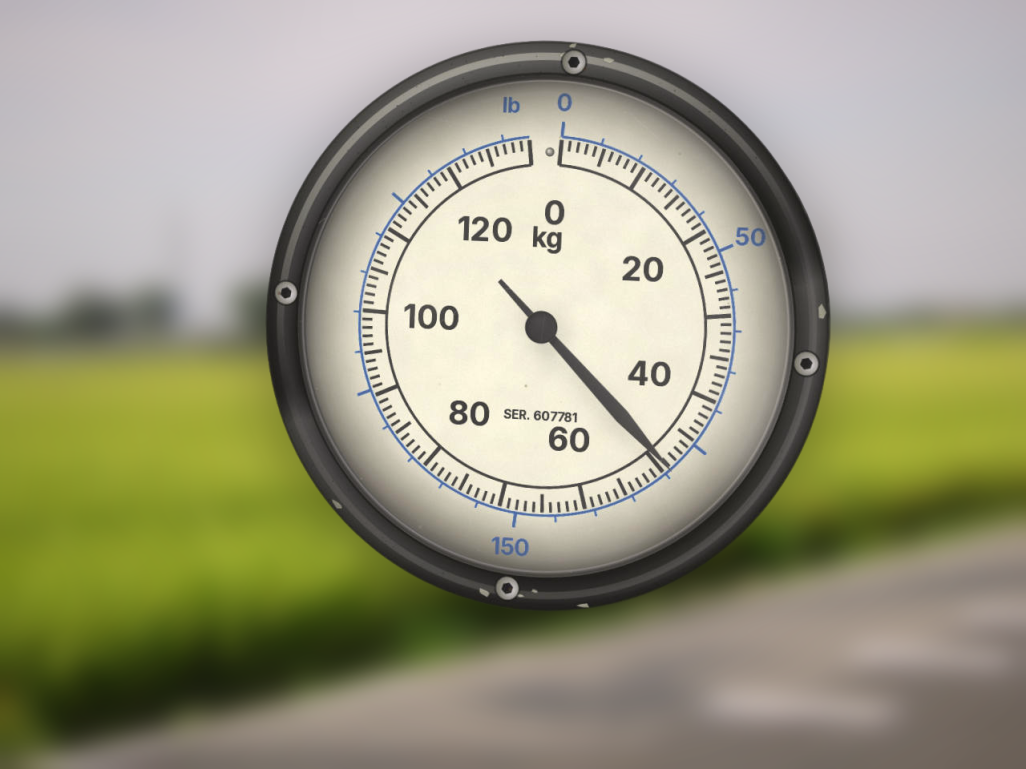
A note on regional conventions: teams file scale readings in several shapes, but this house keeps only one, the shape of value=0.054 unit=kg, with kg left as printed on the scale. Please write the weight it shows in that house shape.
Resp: value=49 unit=kg
